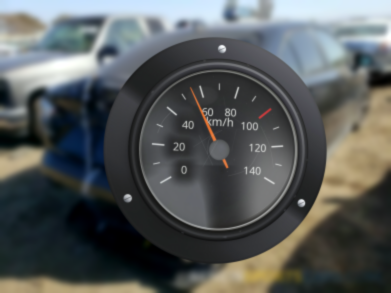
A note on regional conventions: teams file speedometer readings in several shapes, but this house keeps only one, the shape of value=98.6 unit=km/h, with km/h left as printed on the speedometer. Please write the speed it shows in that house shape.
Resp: value=55 unit=km/h
